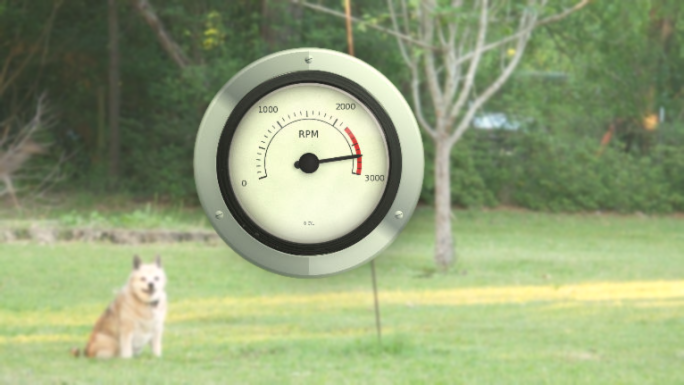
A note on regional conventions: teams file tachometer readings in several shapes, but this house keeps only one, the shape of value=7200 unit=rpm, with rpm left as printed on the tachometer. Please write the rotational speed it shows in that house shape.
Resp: value=2700 unit=rpm
